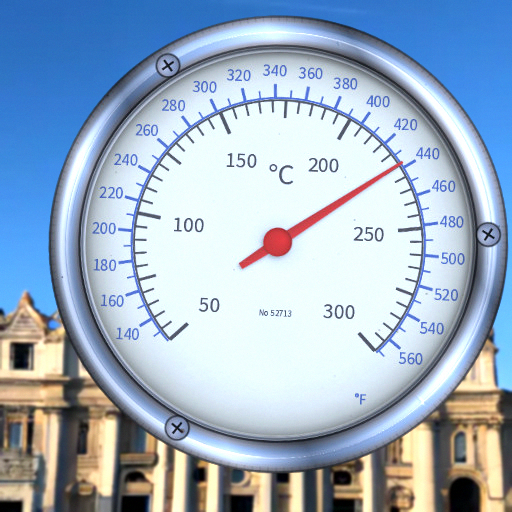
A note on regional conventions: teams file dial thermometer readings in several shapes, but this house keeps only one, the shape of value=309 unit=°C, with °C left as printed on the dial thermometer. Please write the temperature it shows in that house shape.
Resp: value=225 unit=°C
